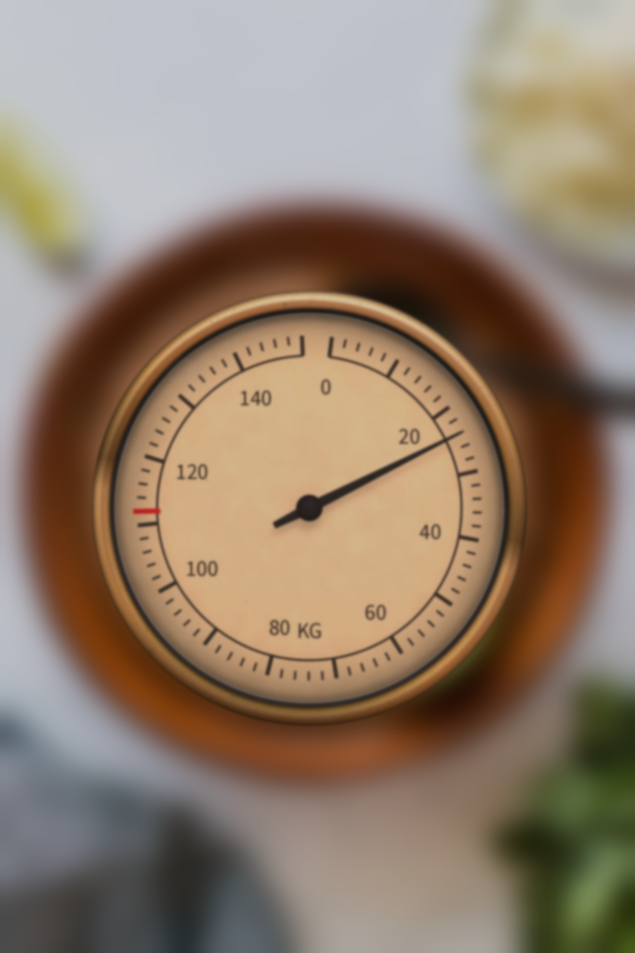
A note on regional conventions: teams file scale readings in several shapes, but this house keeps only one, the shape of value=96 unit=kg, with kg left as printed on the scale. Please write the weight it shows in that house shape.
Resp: value=24 unit=kg
